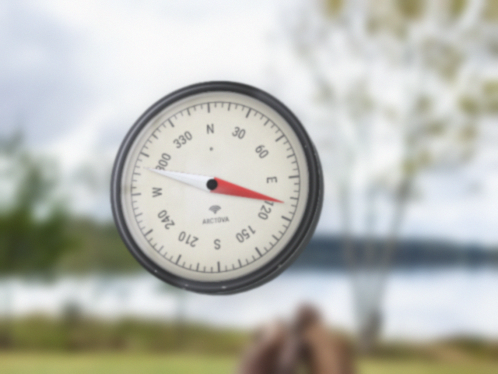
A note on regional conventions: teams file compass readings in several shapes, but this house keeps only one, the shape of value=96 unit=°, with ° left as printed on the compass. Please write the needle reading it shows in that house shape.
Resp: value=110 unit=°
